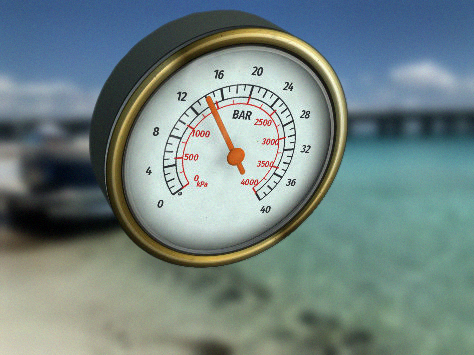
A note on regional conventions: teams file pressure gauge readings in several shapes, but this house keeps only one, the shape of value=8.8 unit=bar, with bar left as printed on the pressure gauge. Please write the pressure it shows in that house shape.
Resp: value=14 unit=bar
